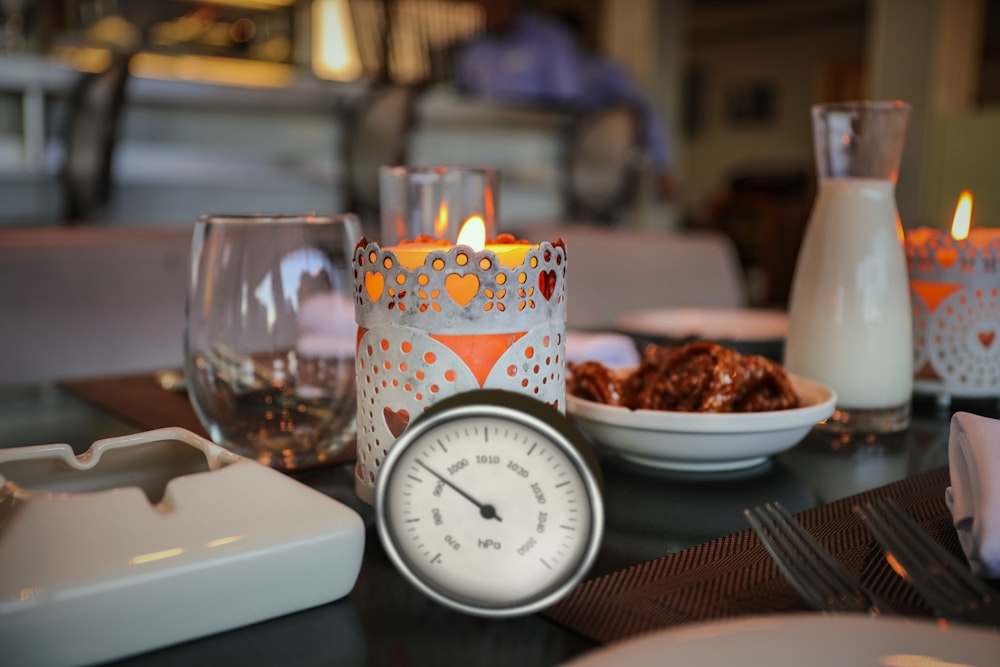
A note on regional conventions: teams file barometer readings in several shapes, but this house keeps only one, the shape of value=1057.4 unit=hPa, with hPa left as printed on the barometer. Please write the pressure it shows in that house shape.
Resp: value=994 unit=hPa
